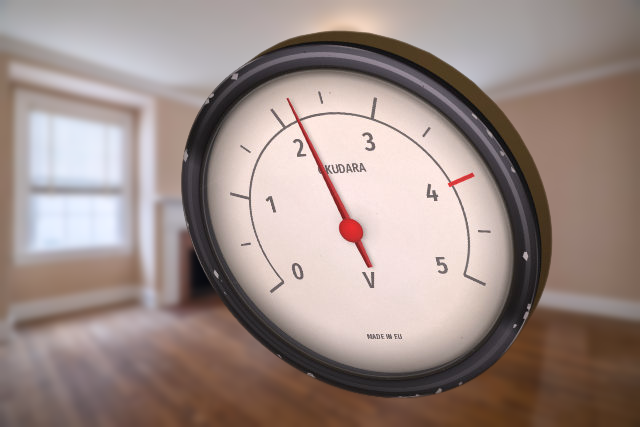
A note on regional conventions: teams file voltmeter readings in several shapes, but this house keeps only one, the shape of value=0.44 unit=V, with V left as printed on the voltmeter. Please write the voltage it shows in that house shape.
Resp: value=2.25 unit=V
